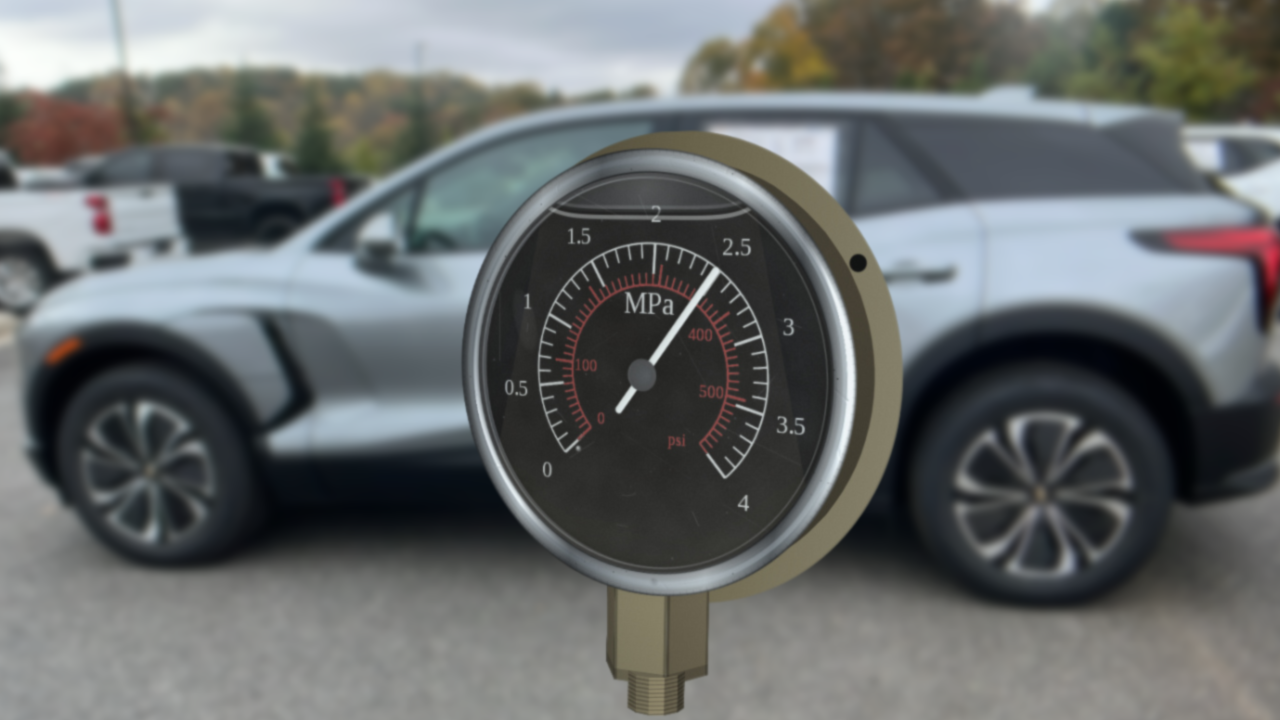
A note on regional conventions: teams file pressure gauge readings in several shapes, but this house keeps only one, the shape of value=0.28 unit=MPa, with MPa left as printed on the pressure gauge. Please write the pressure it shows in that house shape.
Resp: value=2.5 unit=MPa
